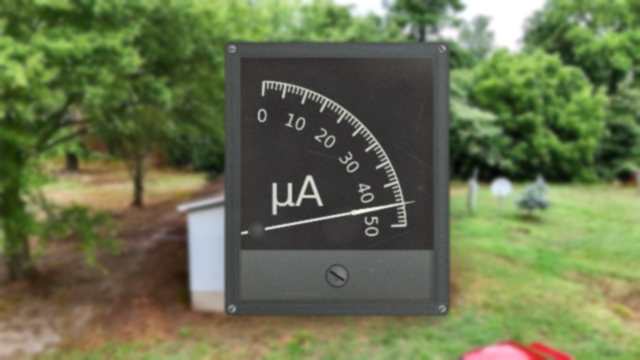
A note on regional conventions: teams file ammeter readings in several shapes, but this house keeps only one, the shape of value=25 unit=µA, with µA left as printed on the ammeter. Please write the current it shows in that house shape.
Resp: value=45 unit=µA
